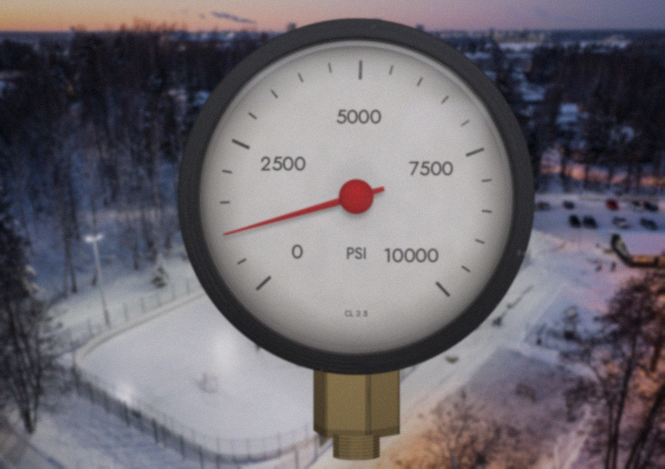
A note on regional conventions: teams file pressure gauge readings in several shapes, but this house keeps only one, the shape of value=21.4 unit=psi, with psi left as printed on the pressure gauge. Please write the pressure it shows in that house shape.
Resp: value=1000 unit=psi
